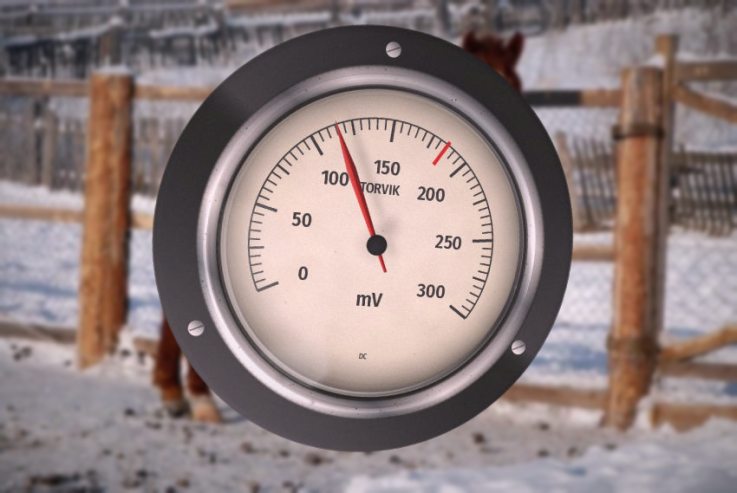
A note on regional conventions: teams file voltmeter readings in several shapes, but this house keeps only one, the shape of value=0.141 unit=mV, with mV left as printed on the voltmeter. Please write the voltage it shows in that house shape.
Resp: value=115 unit=mV
